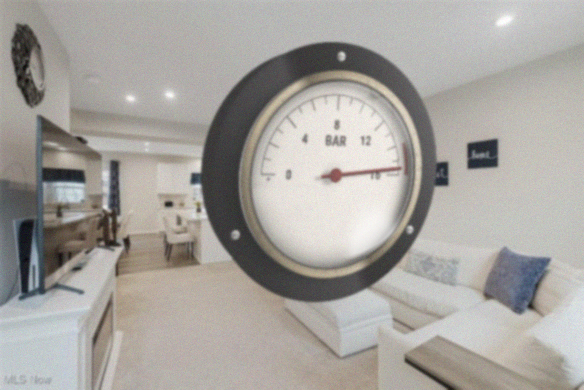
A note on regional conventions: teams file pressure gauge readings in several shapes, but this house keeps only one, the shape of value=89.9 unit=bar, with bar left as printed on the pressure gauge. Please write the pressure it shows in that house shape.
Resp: value=15.5 unit=bar
